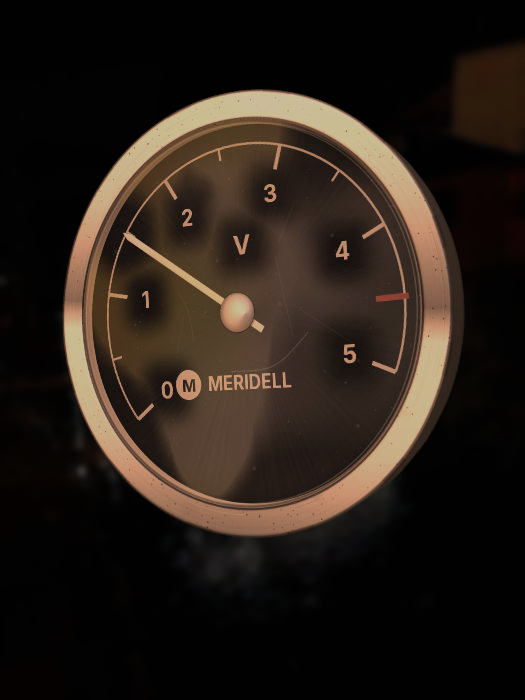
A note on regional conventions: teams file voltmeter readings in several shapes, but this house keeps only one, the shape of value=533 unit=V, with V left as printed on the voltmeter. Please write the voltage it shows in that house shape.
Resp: value=1.5 unit=V
